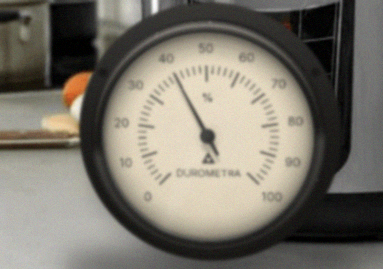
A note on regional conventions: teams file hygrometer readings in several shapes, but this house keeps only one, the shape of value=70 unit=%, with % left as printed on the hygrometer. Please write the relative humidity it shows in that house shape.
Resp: value=40 unit=%
